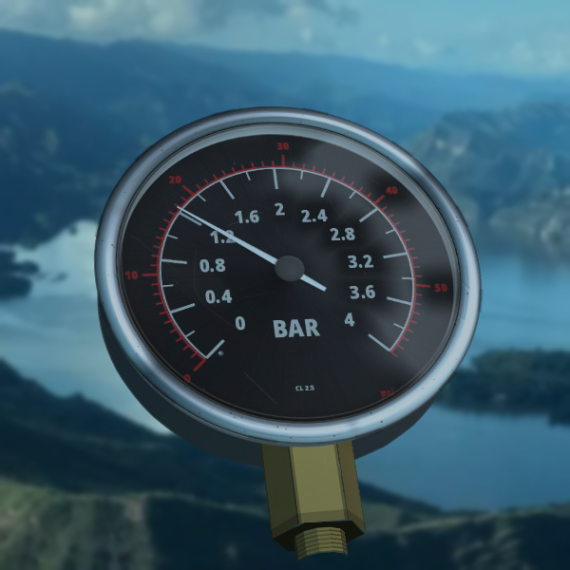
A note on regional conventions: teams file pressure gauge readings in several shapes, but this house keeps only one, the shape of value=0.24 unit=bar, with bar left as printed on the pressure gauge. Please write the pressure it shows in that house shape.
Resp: value=1.2 unit=bar
